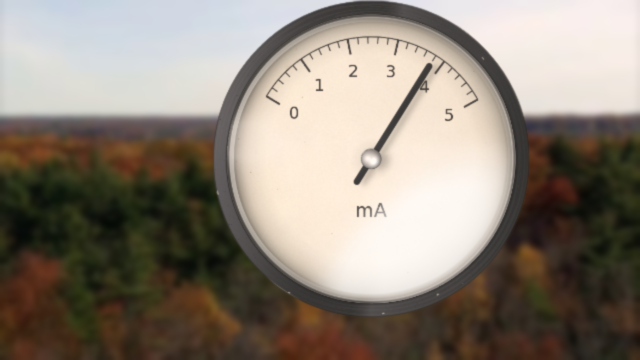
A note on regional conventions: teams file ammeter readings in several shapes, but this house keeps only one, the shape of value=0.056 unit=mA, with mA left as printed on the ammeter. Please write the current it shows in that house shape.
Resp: value=3.8 unit=mA
